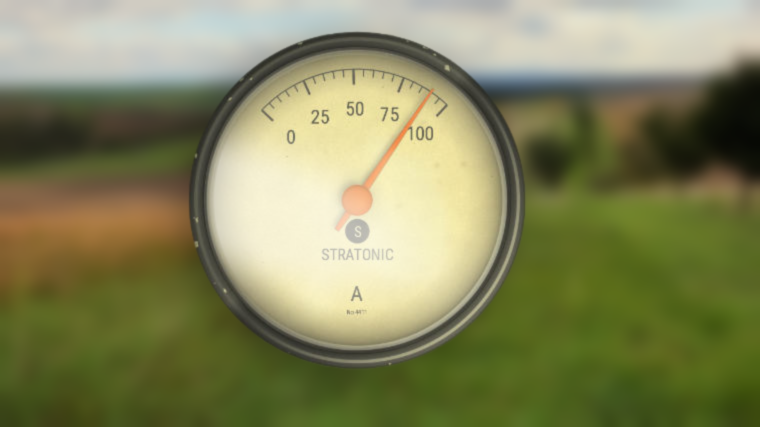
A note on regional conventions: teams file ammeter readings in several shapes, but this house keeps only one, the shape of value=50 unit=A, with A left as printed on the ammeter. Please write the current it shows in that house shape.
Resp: value=90 unit=A
